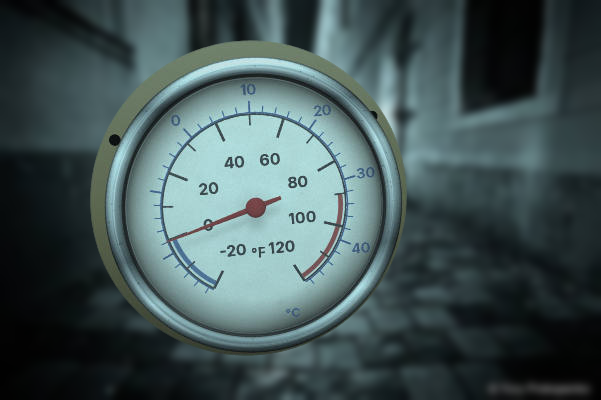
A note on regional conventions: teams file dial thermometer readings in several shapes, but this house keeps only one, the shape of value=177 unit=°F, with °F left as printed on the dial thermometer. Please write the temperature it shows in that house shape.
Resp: value=0 unit=°F
